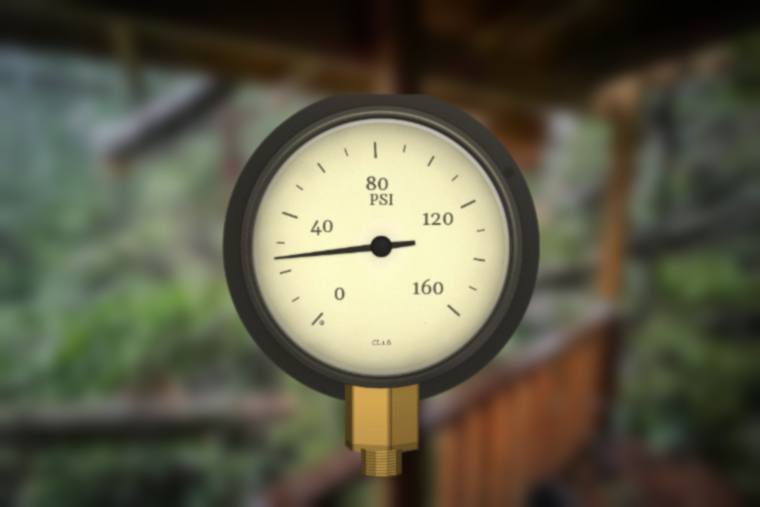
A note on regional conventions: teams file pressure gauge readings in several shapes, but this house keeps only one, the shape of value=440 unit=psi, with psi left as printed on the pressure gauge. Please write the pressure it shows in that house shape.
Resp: value=25 unit=psi
